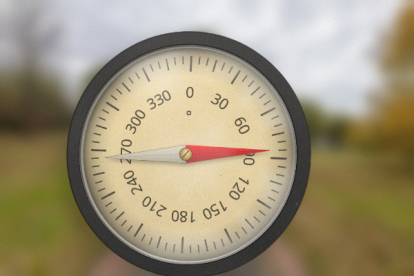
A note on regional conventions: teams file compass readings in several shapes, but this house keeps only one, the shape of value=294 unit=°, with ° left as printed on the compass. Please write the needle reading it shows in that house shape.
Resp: value=85 unit=°
